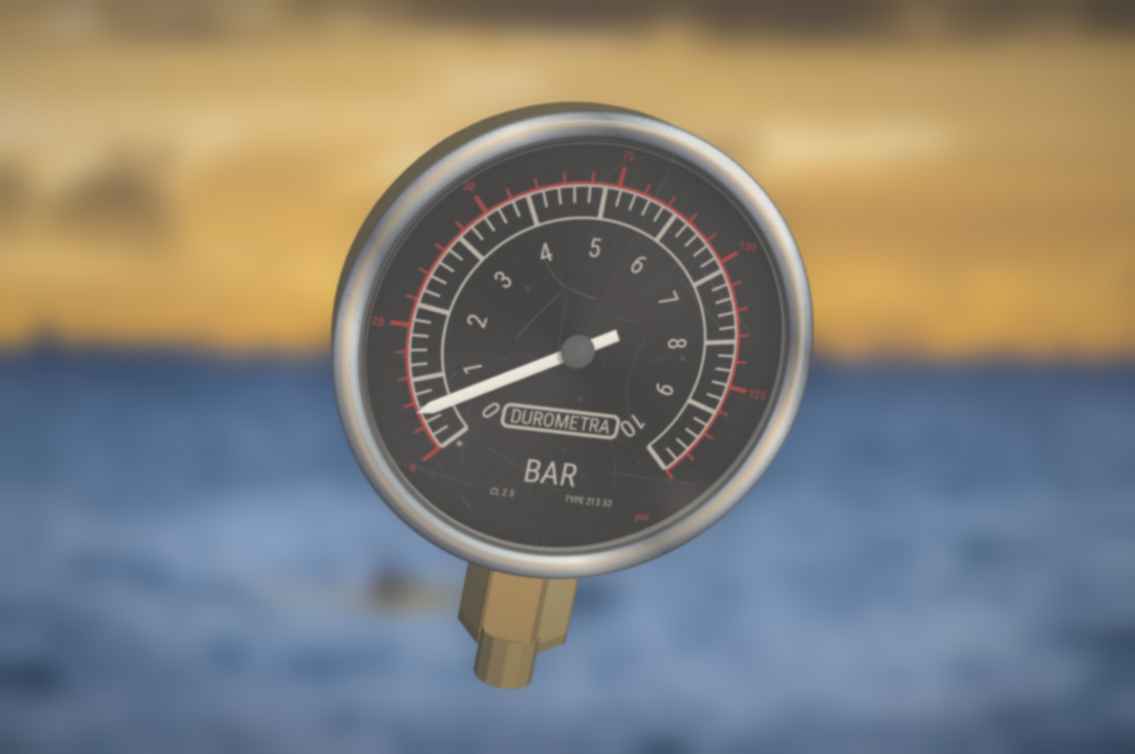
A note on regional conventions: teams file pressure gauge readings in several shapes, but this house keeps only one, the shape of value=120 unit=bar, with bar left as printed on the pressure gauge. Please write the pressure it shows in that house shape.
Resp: value=0.6 unit=bar
